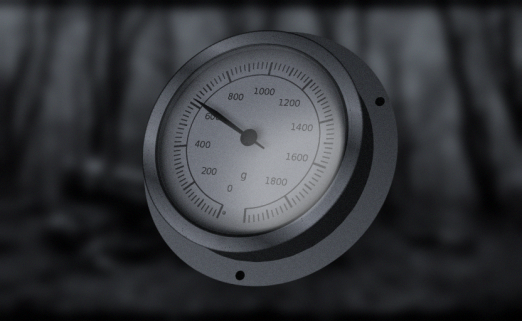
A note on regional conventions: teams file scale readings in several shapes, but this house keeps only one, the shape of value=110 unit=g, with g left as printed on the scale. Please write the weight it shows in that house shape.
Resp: value=620 unit=g
